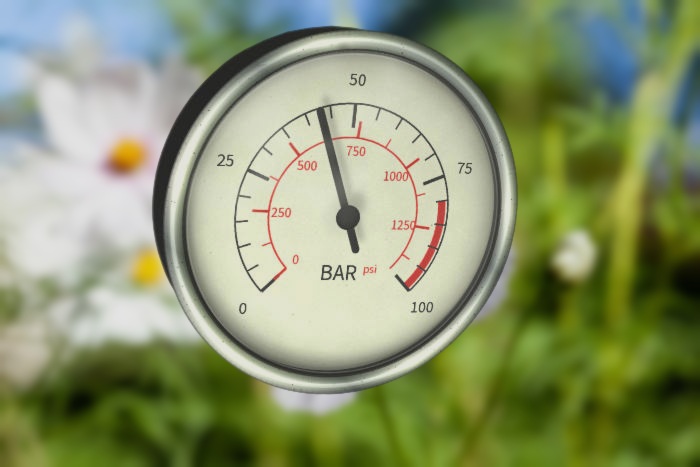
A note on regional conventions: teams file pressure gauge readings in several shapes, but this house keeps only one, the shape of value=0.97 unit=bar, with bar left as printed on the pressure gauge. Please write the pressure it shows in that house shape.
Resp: value=42.5 unit=bar
